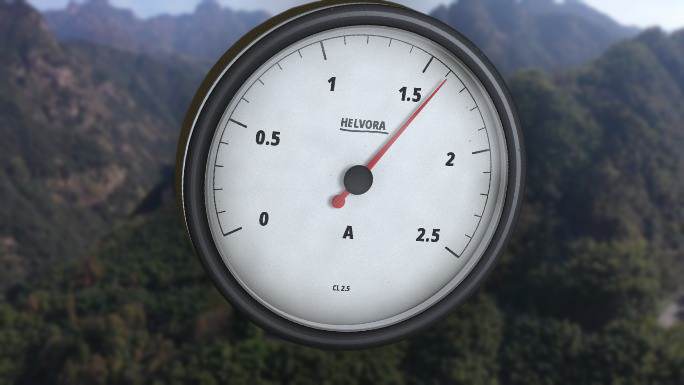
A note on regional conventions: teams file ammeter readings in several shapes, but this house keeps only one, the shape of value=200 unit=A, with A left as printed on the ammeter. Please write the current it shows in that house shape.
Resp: value=1.6 unit=A
